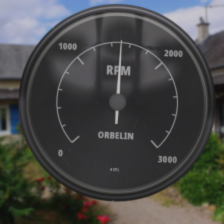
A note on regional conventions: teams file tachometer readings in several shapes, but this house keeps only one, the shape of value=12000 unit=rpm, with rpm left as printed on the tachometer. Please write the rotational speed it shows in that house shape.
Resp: value=1500 unit=rpm
